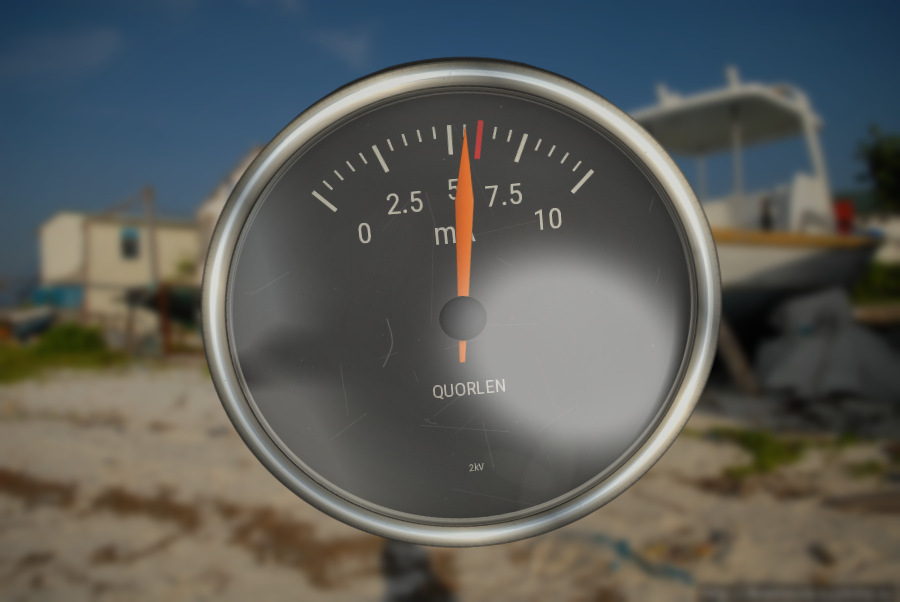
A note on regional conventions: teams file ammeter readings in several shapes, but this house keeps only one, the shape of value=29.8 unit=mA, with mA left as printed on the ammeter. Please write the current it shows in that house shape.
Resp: value=5.5 unit=mA
